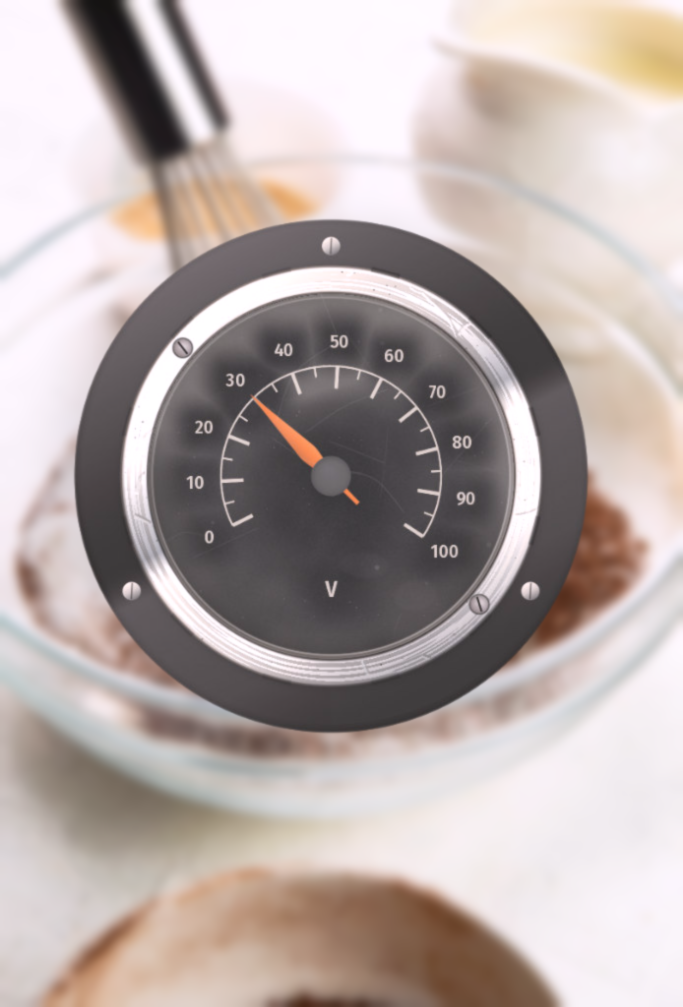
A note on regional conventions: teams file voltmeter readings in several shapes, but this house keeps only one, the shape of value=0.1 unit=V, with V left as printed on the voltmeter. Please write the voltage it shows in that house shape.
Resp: value=30 unit=V
